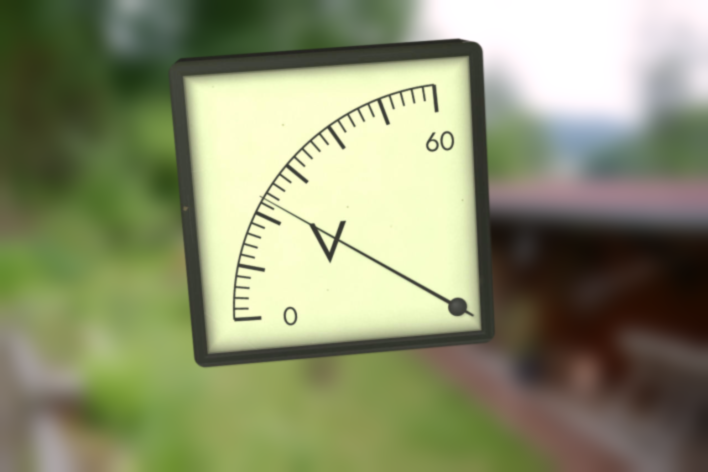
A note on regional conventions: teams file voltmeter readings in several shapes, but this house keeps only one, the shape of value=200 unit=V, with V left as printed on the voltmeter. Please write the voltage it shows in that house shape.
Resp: value=23 unit=V
